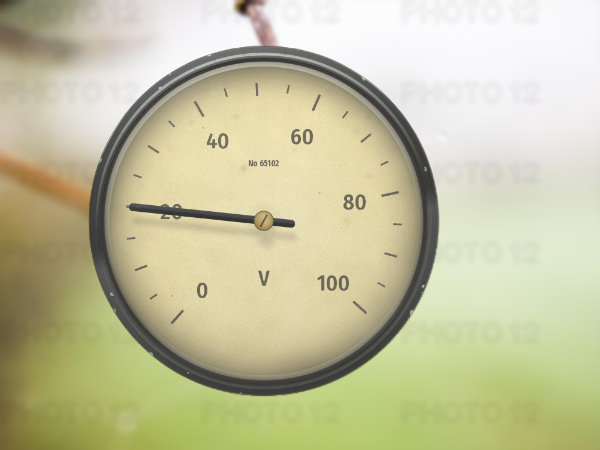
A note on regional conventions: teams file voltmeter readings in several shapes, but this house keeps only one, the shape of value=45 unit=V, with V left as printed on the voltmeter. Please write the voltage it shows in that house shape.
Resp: value=20 unit=V
